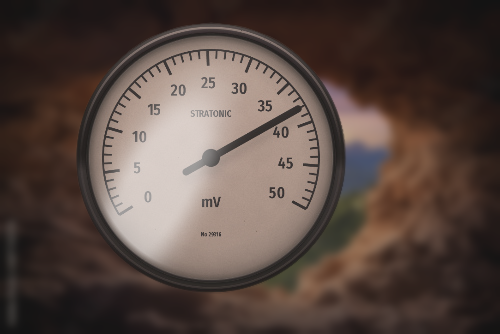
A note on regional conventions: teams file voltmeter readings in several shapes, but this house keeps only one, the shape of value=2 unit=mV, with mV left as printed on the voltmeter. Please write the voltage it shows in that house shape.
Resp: value=38 unit=mV
